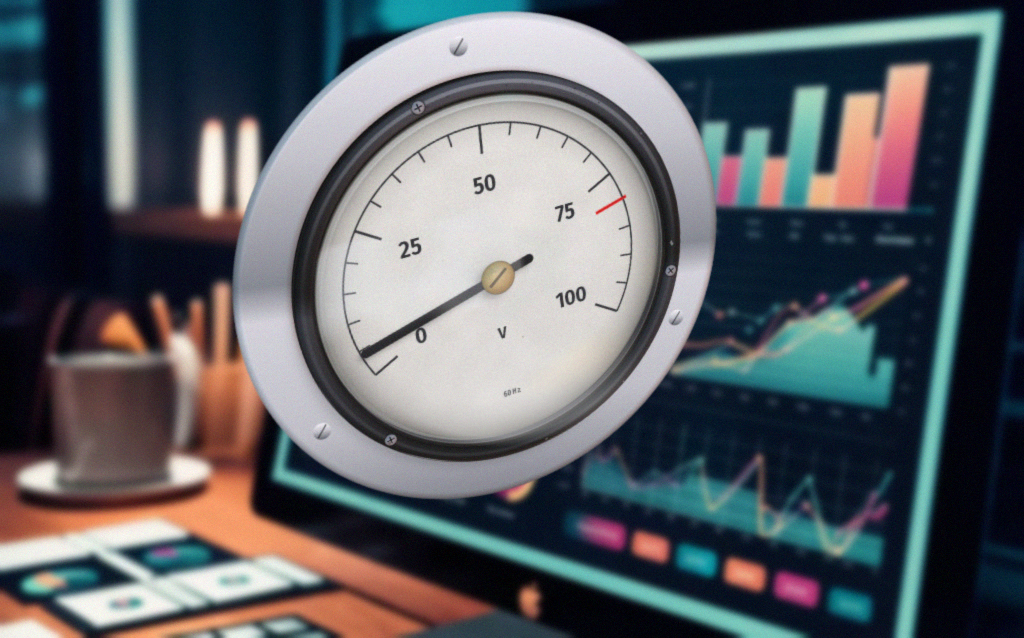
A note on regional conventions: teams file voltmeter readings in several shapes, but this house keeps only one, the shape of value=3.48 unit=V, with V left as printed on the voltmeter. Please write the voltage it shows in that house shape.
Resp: value=5 unit=V
